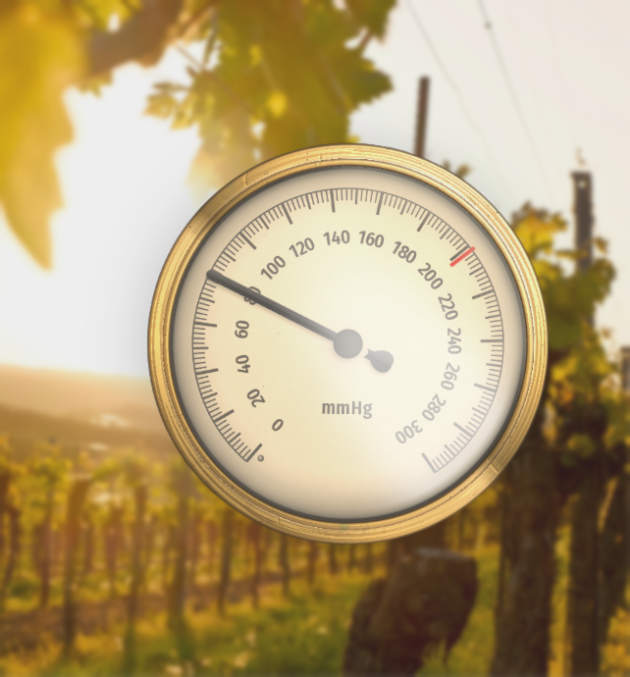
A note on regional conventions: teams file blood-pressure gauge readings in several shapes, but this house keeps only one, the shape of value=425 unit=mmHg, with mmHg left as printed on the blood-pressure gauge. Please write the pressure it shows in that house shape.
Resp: value=80 unit=mmHg
